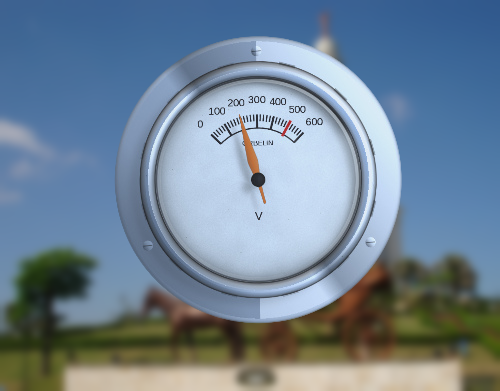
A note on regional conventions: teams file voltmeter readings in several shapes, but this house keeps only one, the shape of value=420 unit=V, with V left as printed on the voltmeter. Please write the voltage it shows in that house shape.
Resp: value=200 unit=V
